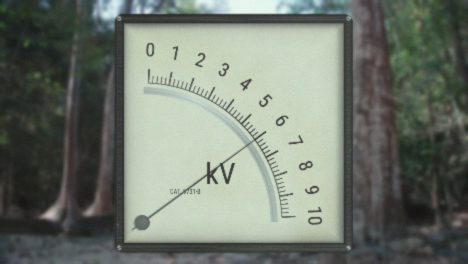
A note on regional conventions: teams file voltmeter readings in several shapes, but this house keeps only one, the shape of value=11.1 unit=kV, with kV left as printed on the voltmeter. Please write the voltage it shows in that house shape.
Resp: value=6 unit=kV
